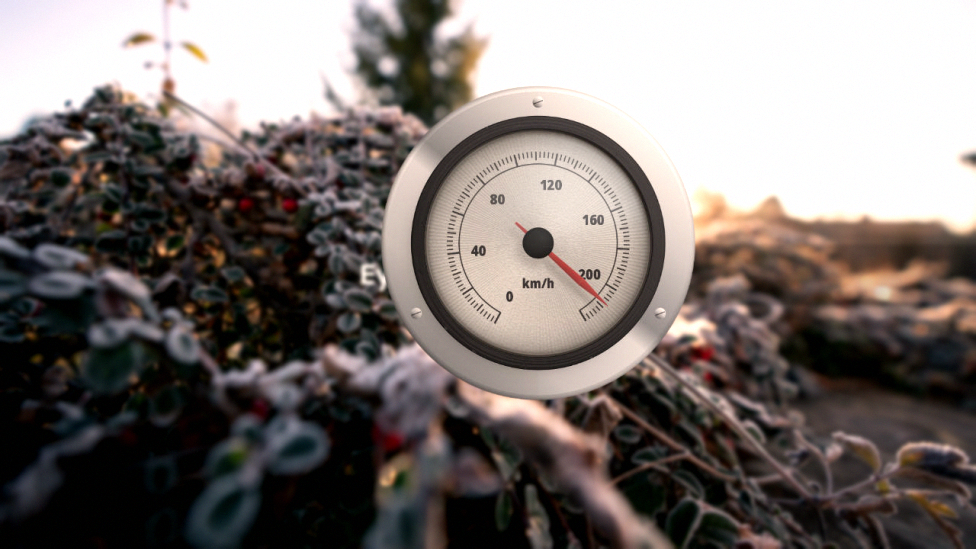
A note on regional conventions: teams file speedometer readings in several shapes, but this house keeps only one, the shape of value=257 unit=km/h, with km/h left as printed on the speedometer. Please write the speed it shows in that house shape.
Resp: value=208 unit=km/h
